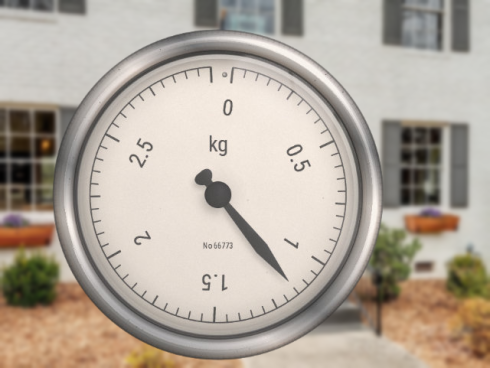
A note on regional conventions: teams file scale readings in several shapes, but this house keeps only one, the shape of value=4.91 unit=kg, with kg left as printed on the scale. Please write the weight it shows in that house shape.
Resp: value=1.15 unit=kg
